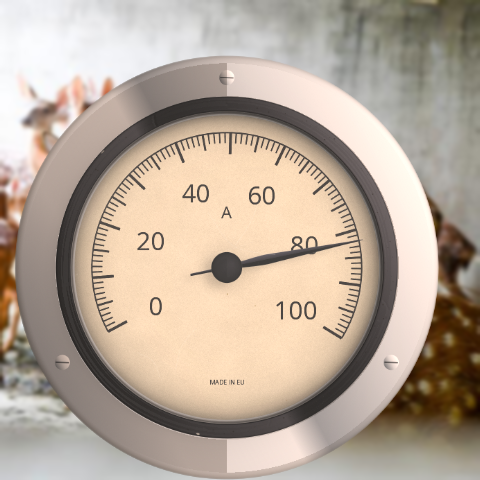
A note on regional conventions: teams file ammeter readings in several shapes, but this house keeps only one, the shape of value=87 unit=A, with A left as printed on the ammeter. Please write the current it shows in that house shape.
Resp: value=82 unit=A
